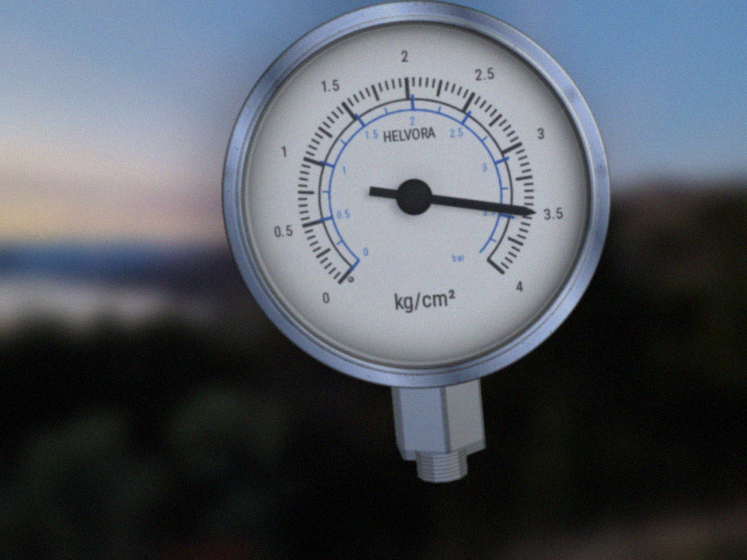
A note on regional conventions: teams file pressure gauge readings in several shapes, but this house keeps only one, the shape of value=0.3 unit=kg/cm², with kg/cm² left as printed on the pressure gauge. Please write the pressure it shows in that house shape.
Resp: value=3.5 unit=kg/cm²
